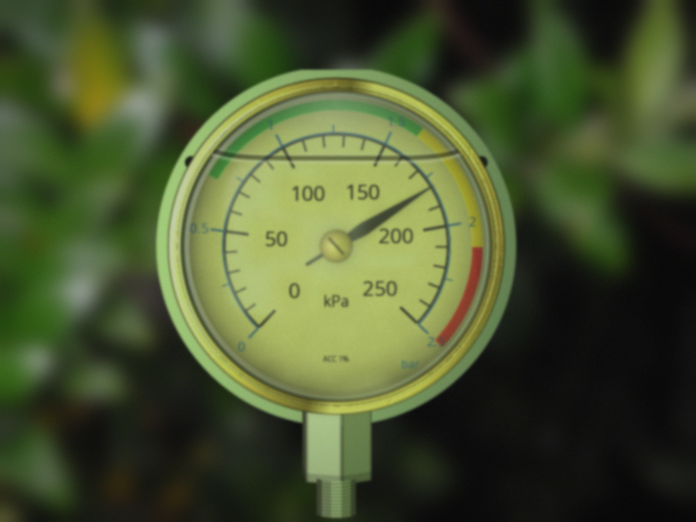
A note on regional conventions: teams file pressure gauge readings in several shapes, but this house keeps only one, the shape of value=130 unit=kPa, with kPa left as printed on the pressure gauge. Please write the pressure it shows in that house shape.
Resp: value=180 unit=kPa
